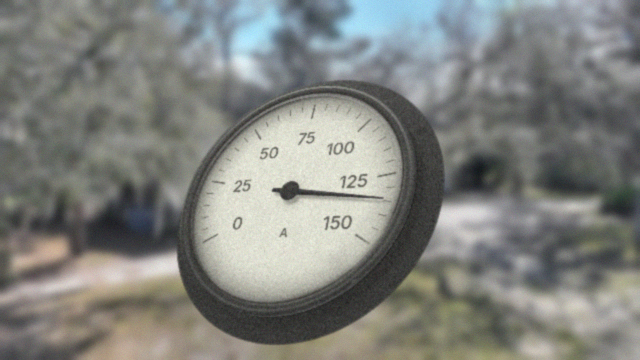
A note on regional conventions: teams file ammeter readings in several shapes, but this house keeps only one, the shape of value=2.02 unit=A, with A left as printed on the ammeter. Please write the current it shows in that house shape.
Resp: value=135 unit=A
